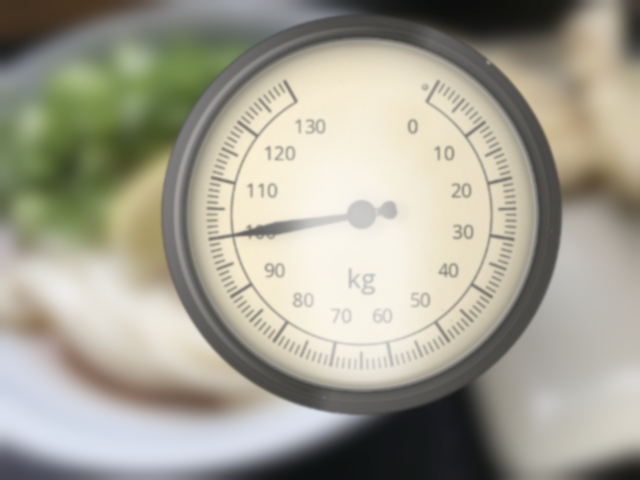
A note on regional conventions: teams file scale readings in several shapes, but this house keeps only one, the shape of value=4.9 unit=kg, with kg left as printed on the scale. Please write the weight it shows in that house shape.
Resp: value=100 unit=kg
